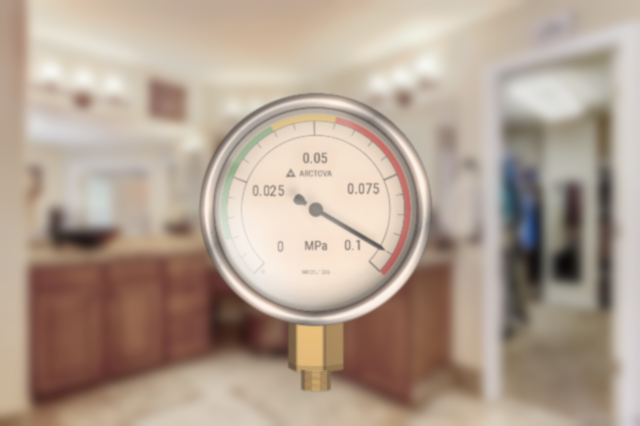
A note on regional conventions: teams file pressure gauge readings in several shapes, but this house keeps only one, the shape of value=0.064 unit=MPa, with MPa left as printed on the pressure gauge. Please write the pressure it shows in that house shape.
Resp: value=0.095 unit=MPa
